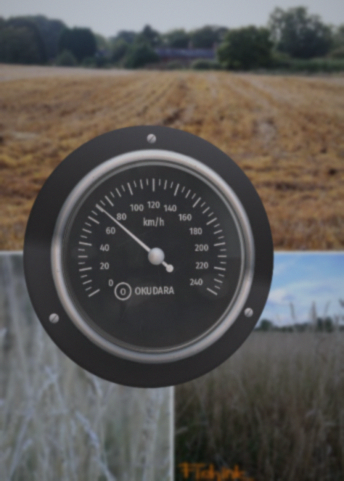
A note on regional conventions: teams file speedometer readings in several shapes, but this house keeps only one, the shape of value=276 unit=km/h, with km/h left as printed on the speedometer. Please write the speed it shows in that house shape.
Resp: value=70 unit=km/h
